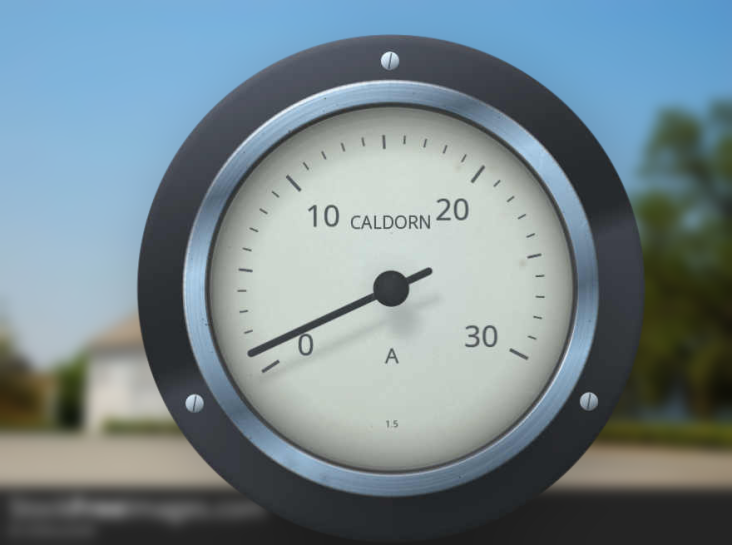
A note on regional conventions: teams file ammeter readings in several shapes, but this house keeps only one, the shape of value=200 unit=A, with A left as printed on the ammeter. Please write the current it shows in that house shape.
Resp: value=1 unit=A
